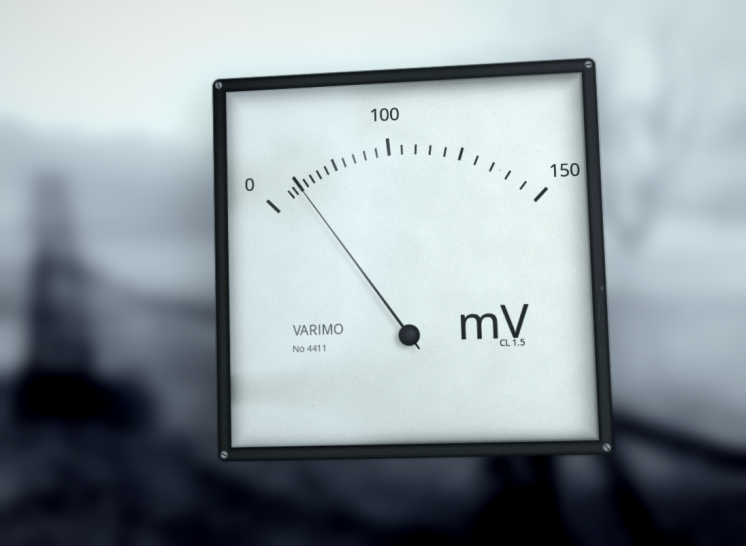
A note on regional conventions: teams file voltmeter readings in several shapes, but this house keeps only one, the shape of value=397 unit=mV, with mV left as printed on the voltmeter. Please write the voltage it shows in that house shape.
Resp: value=50 unit=mV
